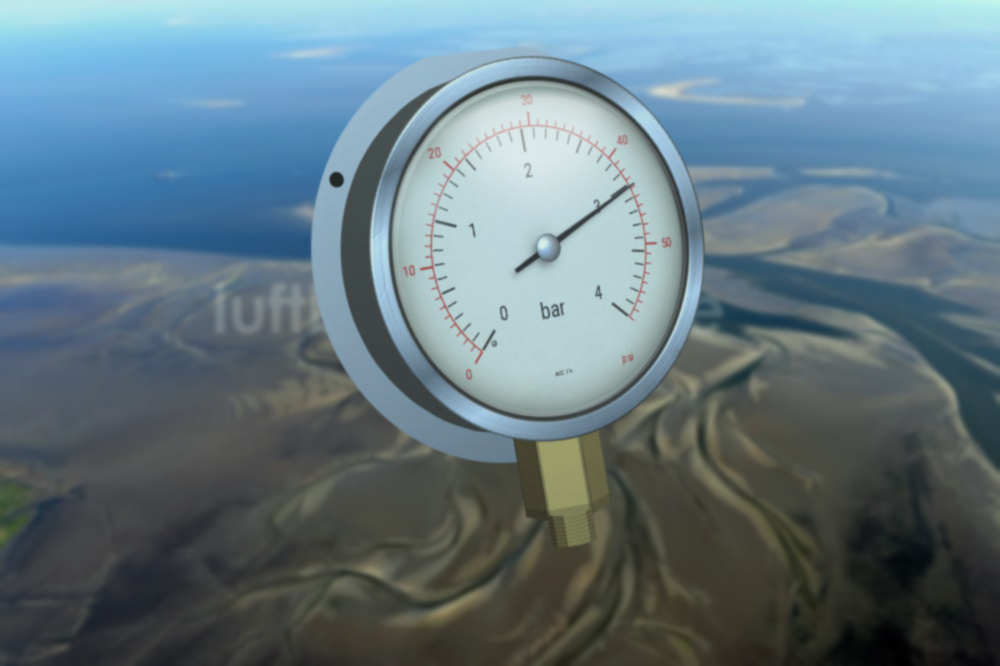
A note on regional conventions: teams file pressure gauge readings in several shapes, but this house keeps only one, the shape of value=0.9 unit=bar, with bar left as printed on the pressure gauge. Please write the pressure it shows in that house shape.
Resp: value=3 unit=bar
